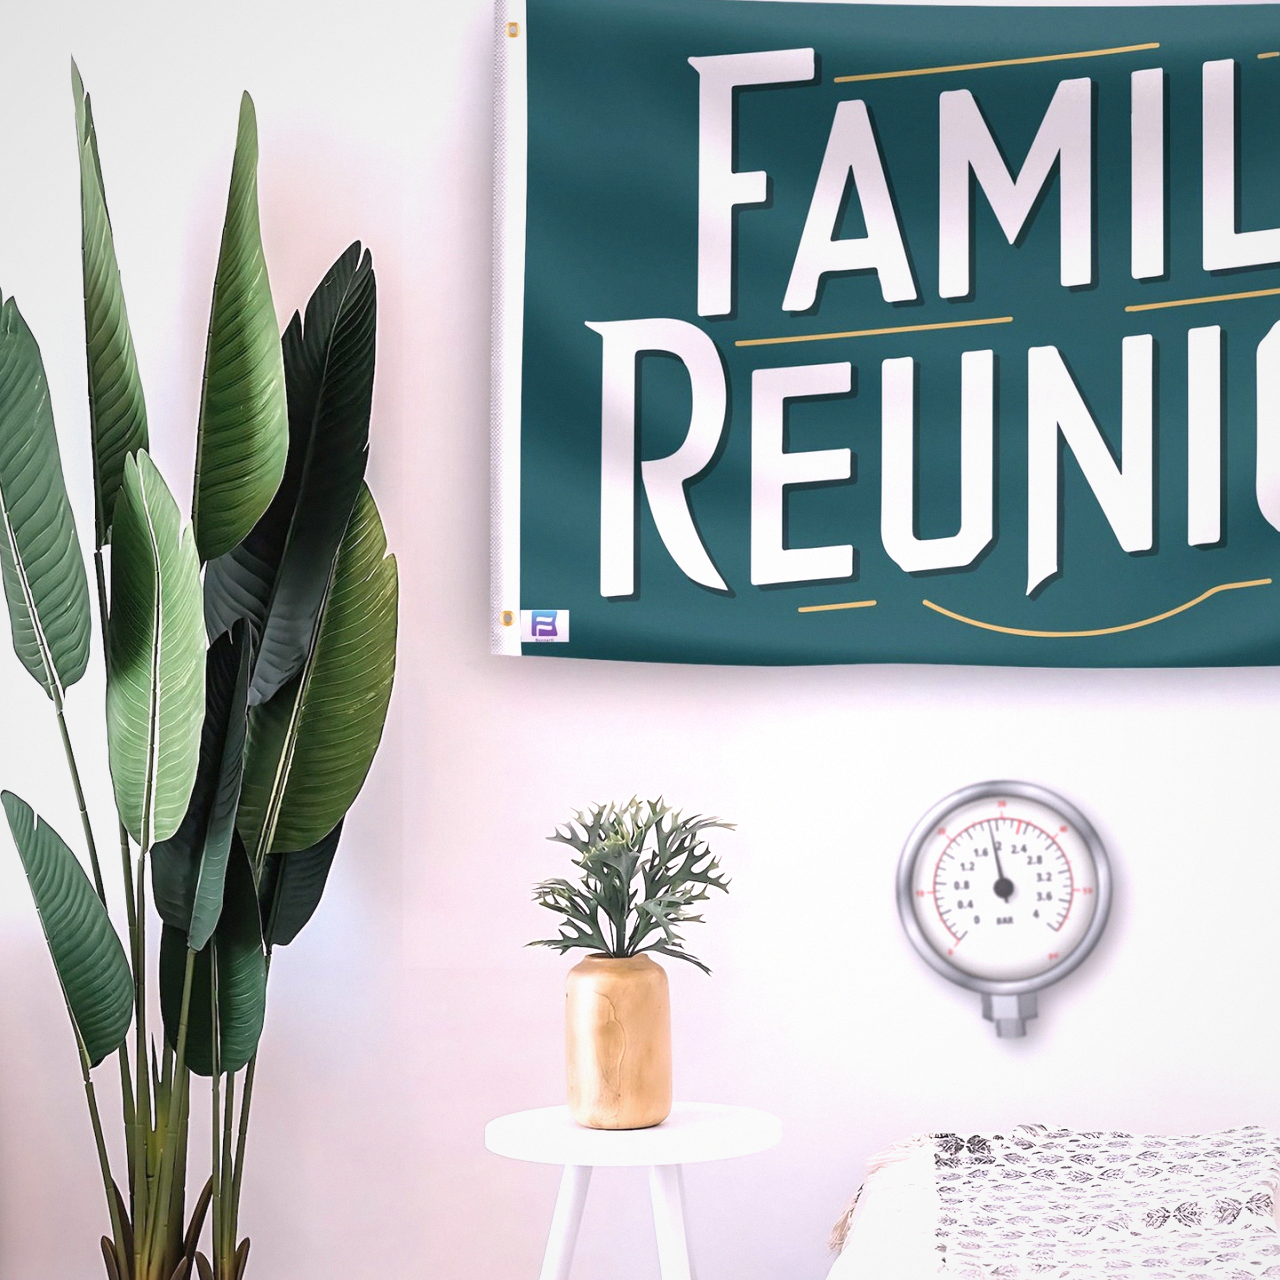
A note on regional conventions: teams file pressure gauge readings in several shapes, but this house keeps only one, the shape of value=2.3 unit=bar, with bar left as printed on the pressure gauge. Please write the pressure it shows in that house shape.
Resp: value=1.9 unit=bar
